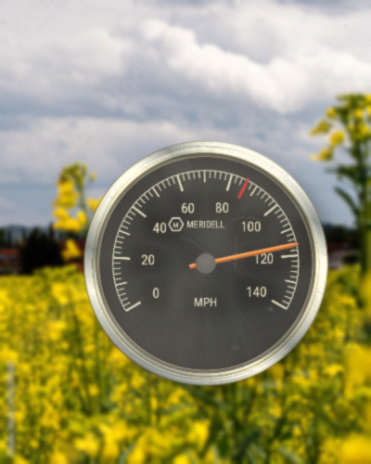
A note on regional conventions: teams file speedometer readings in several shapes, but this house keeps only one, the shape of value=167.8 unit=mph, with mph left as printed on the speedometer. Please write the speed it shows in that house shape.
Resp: value=116 unit=mph
